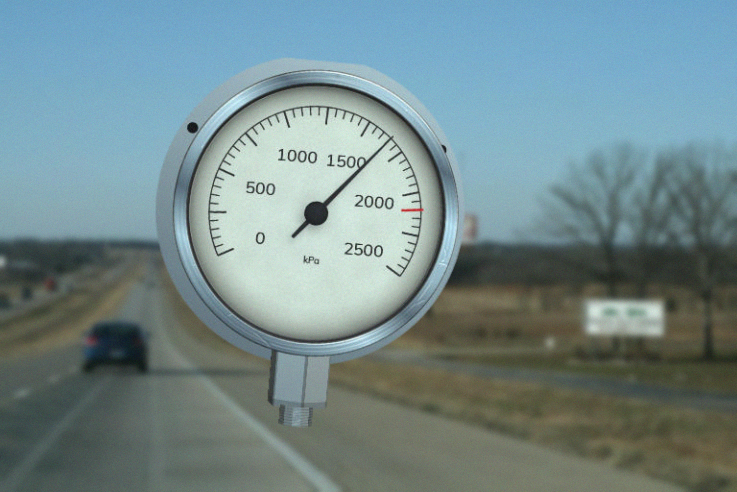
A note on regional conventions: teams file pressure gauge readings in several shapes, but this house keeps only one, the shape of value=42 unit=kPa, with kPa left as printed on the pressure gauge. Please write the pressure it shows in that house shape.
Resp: value=1650 unit=kPa
